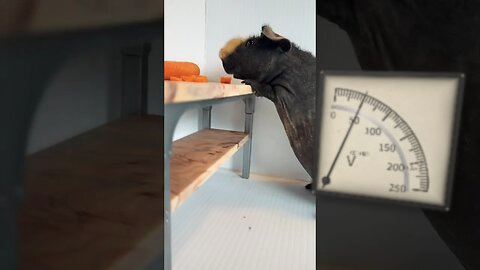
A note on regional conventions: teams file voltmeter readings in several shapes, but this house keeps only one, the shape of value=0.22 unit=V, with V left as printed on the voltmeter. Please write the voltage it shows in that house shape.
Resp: value=50 unit=V
